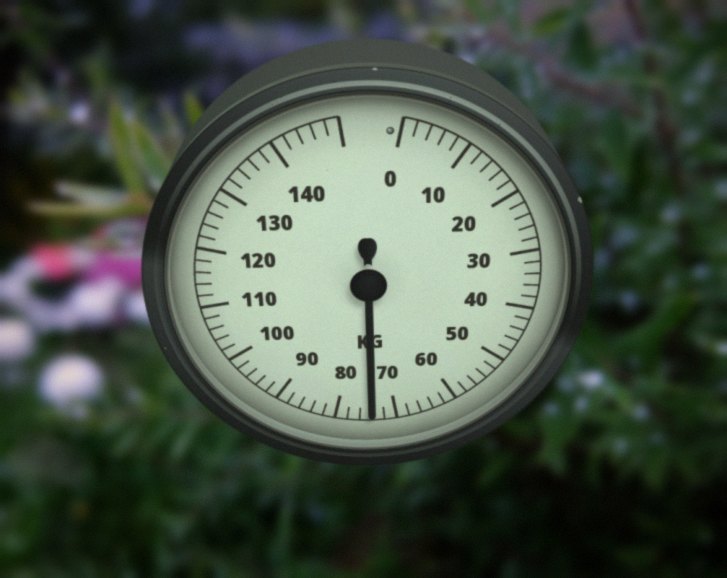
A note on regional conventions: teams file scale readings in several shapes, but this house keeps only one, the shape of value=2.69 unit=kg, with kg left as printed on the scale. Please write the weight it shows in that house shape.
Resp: value=74 unit=kg
